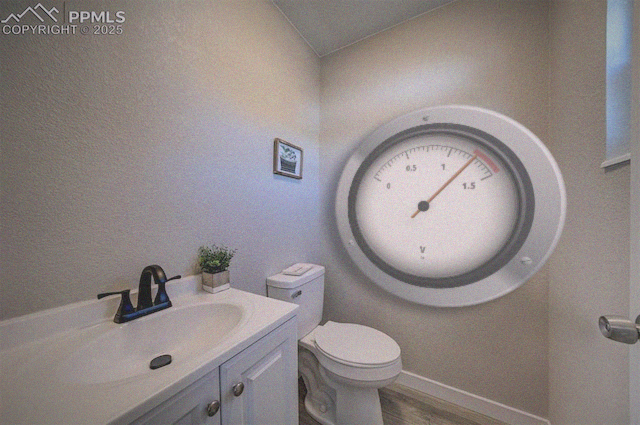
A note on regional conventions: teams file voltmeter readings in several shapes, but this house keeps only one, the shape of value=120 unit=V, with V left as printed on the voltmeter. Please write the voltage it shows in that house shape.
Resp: value=1.25 unit=V
